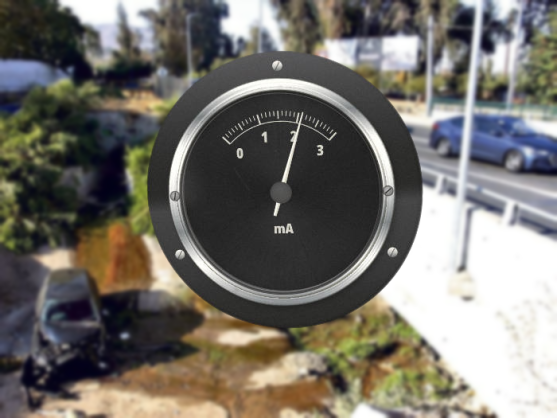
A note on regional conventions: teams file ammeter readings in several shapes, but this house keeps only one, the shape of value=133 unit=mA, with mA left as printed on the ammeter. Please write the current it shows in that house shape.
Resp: value=2.1 unit=mA
